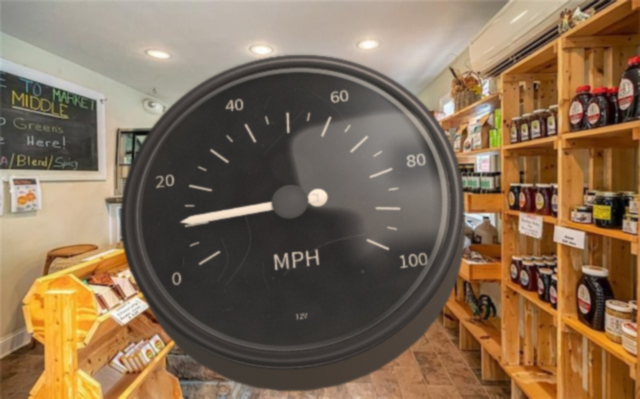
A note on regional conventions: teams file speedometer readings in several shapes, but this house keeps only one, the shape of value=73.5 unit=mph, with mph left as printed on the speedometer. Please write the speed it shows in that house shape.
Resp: value=10 unit=mph
